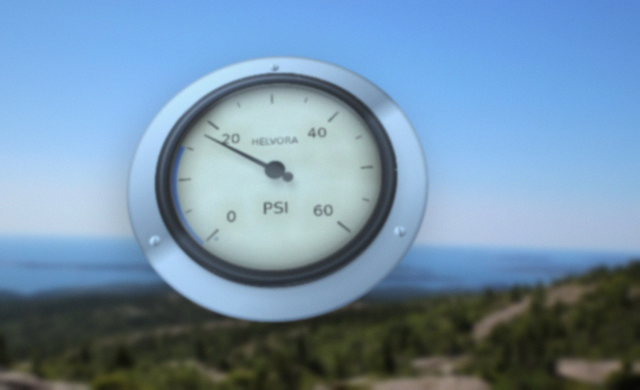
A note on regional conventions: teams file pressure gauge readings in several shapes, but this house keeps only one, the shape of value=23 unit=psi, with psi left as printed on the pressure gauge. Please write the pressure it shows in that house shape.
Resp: value=17.5 unit=psi
